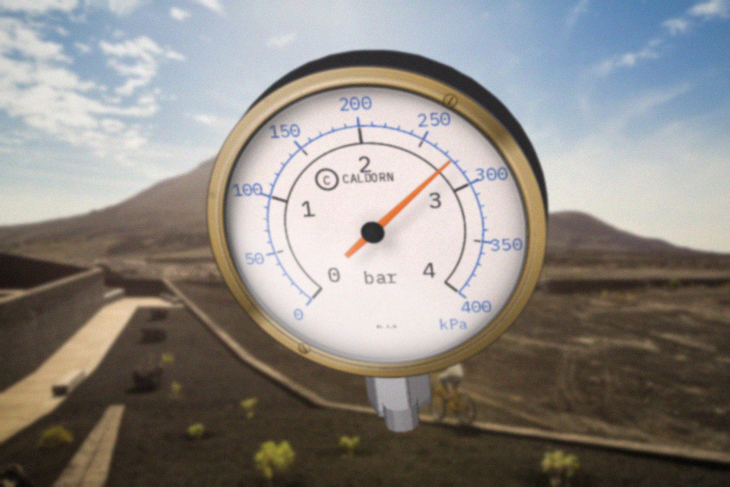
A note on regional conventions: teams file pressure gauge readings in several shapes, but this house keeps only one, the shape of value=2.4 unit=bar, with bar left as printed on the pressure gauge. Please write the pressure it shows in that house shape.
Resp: value=2.75 unit=bar
